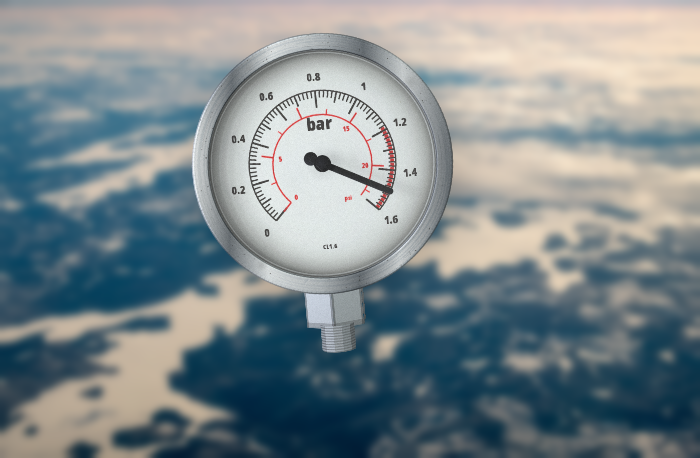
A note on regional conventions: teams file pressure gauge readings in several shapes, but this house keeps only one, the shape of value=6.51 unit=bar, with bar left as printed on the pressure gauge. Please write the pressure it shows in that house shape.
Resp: value=1.5 unit=bar
